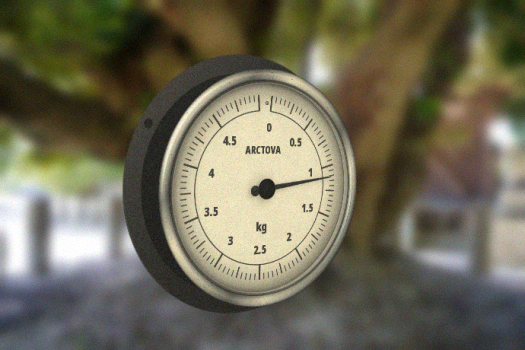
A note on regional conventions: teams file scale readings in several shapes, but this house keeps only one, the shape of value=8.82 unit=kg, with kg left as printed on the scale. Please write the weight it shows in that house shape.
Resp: value=1.1 unit=kg
